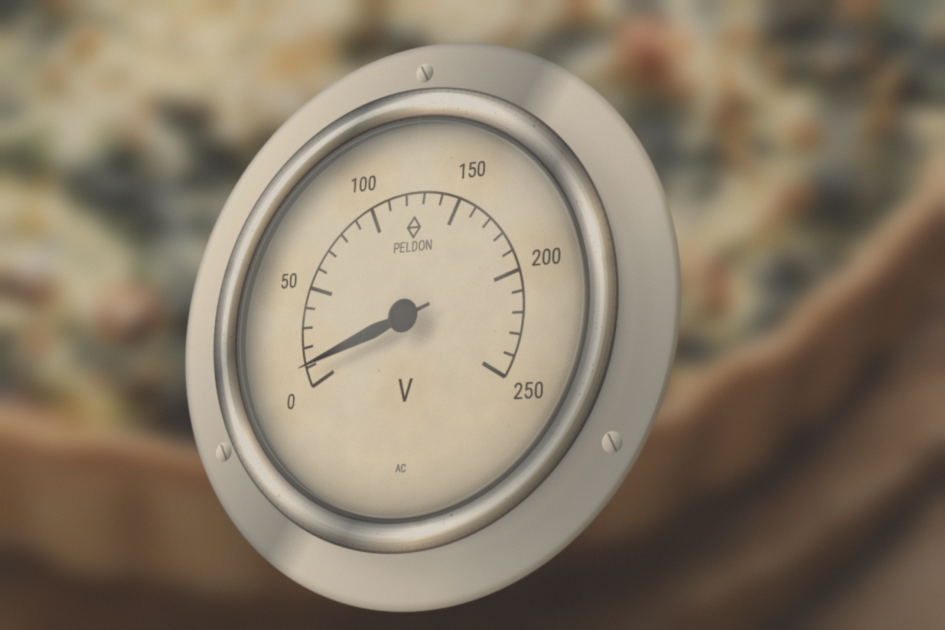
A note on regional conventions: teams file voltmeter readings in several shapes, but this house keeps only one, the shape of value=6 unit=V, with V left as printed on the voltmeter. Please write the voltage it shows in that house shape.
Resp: value=10 unit=V
